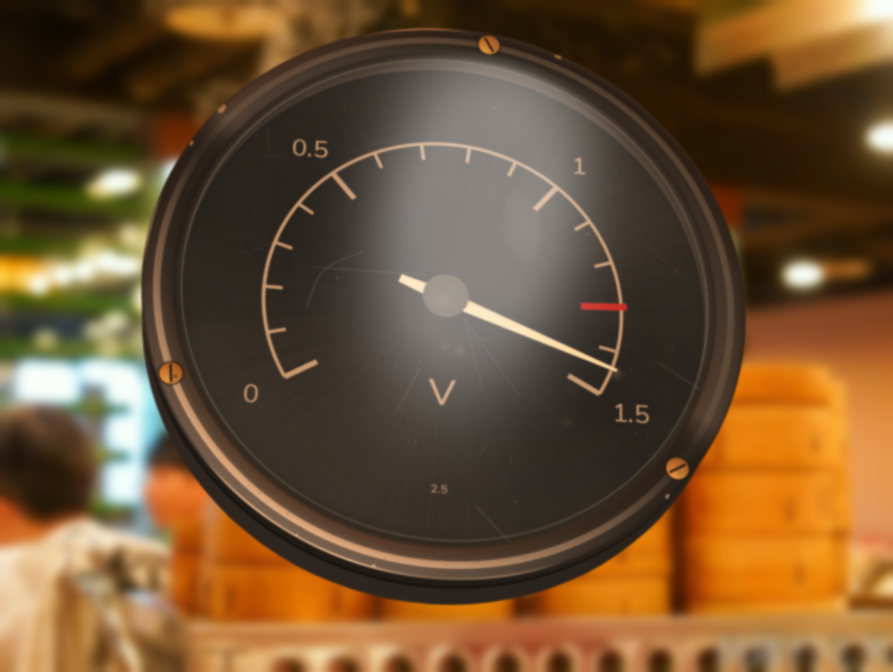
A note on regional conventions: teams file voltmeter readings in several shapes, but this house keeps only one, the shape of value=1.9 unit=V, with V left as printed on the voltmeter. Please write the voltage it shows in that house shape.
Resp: value=1.45 unit=V
